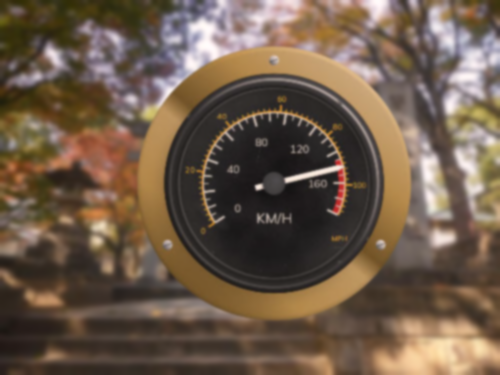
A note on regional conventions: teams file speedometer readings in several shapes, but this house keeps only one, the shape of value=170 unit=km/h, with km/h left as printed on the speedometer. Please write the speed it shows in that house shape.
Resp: value=150 unit=km/h
